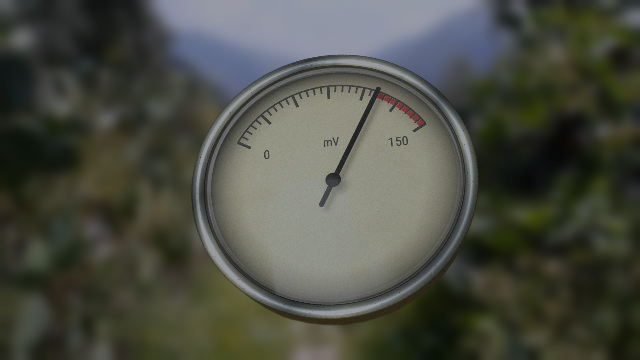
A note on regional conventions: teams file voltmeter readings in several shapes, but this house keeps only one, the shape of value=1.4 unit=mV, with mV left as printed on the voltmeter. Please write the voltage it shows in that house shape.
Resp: value=110 unit=mV
